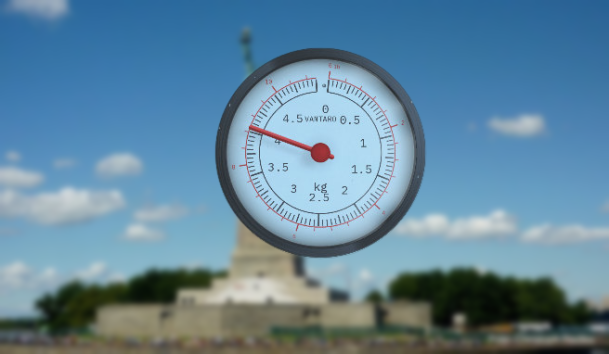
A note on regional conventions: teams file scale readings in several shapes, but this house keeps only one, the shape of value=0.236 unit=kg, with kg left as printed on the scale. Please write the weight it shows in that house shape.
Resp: value=4.05 unit=kg
